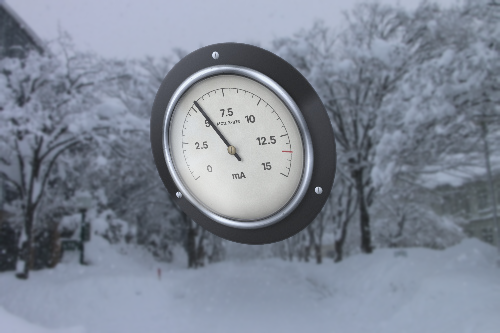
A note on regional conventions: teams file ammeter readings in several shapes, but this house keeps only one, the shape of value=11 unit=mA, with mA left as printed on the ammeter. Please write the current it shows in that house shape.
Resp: value=5.5 unit=mA
